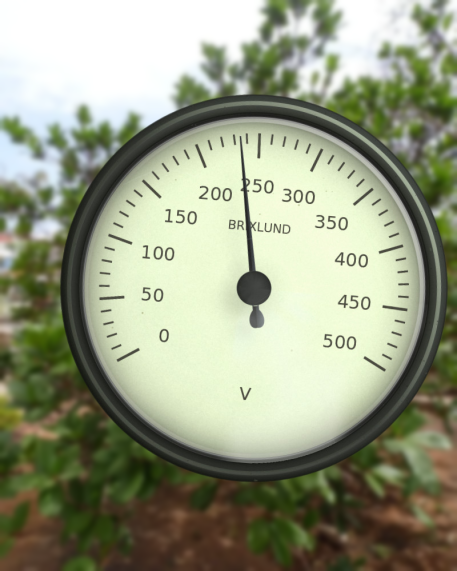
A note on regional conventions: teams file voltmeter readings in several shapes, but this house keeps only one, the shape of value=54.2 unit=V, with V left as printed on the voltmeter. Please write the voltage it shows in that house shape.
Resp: value=235 unit=V
